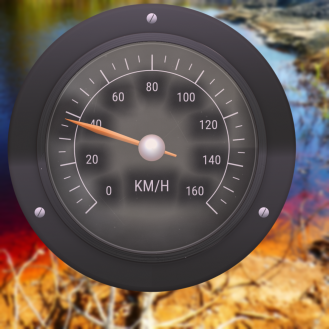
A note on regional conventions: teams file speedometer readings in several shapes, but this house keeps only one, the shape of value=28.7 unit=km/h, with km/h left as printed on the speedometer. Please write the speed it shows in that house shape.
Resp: value=37.5 unit=km/h
